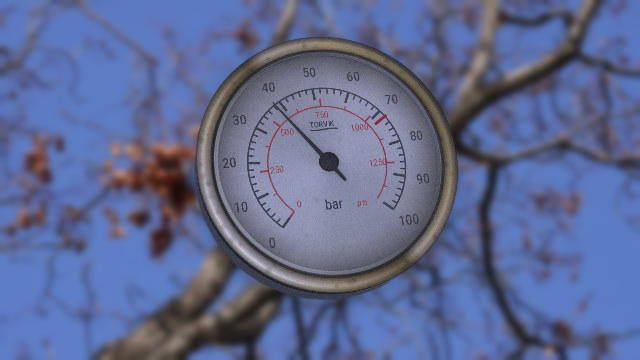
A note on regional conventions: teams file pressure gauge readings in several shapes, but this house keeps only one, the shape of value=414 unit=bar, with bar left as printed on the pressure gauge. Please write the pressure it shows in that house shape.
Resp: value=38 unit=bar
